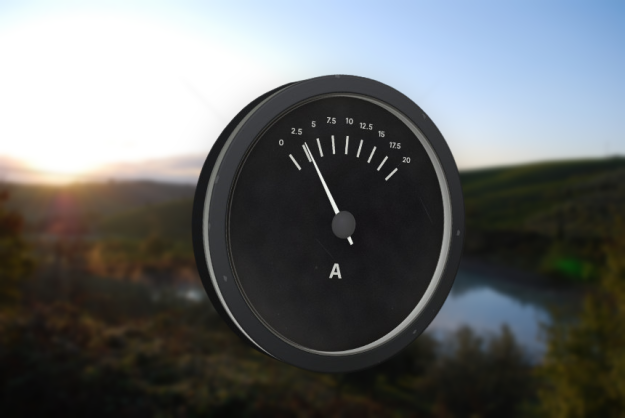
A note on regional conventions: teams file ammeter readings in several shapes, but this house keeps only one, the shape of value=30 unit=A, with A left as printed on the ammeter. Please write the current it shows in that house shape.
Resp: value=2.5 unit=A
